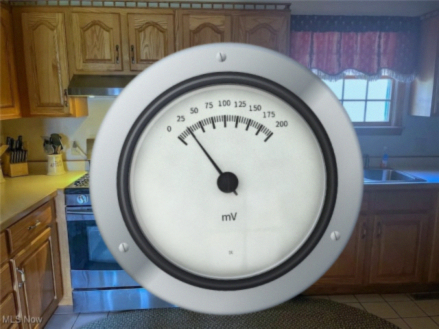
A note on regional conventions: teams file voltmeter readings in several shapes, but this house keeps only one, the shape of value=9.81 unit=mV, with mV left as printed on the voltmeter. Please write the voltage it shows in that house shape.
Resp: value=25 unit=mV
